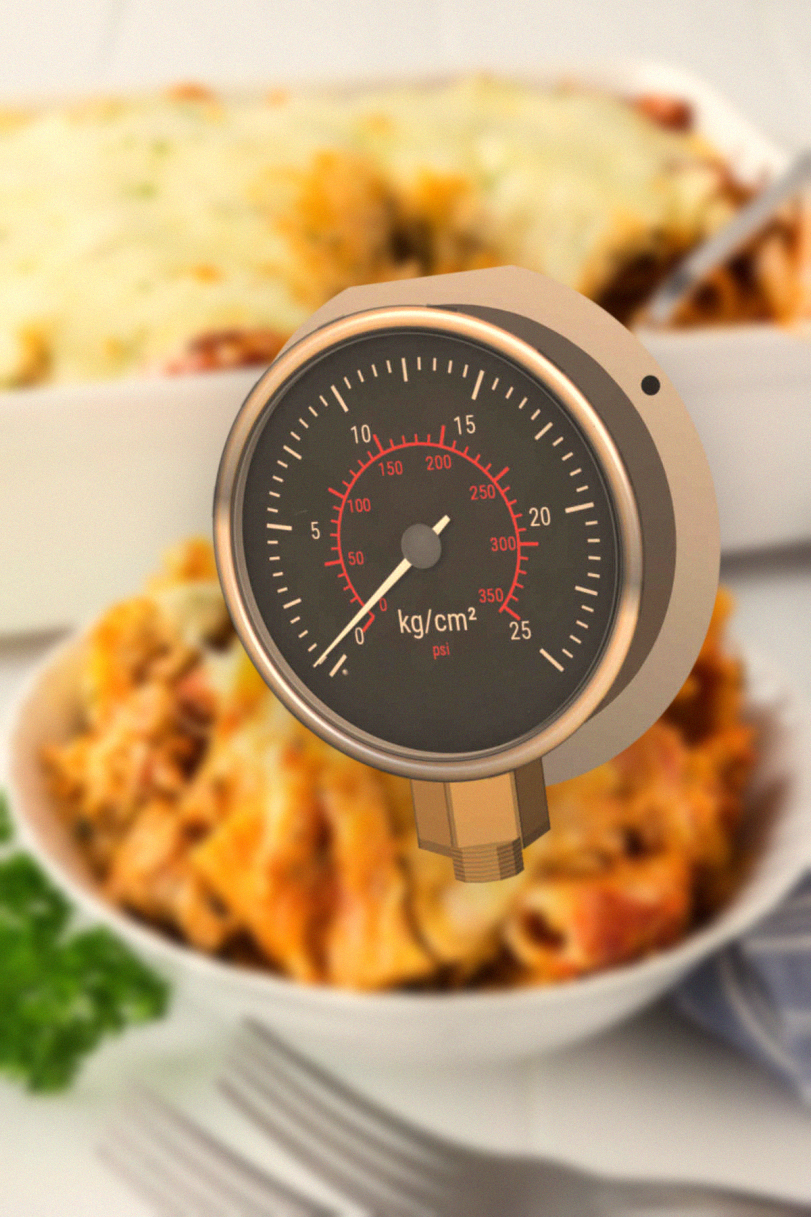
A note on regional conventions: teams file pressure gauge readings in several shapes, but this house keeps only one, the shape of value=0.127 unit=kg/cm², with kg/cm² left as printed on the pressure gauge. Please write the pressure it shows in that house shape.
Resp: value=0.5 unit=kg/cm²
